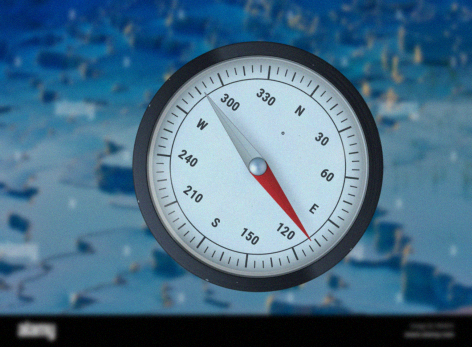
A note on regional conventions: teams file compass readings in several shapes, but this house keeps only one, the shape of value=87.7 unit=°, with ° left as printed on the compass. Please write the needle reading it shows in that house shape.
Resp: value=107.5 unit=°
